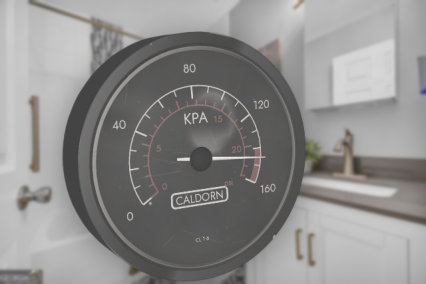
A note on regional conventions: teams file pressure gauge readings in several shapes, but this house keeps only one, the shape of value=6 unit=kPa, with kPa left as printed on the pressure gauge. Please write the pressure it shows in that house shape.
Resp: value=145 unit=kPa
